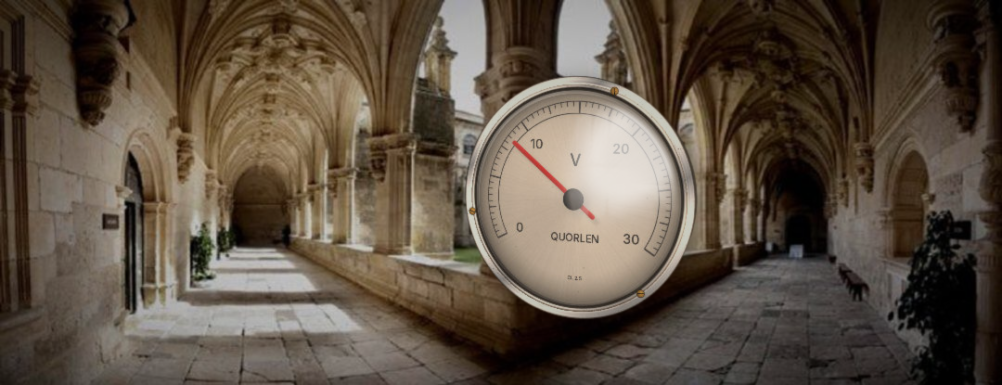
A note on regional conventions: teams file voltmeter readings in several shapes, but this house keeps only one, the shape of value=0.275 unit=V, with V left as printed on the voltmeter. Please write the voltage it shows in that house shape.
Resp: value=8.5 unit=V
